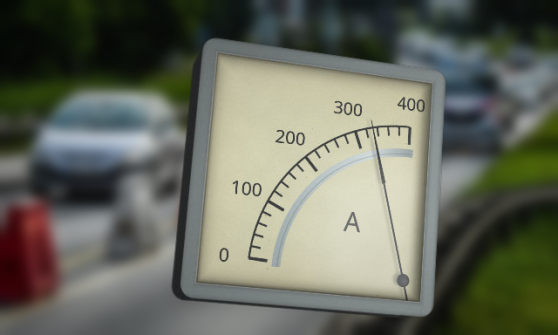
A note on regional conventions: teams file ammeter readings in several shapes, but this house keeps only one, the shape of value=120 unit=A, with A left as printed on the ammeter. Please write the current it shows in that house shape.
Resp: value=330 unit=A
